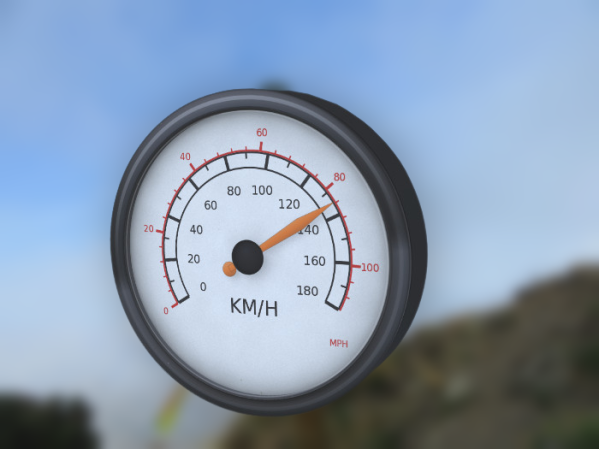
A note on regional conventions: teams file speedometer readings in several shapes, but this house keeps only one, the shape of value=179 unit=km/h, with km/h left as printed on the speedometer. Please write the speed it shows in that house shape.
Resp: value=135 unit=km/h
